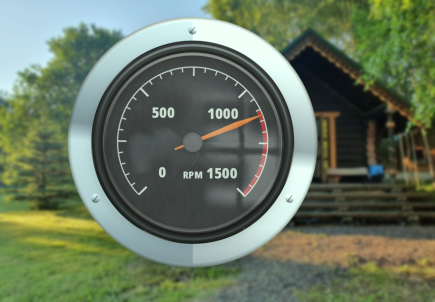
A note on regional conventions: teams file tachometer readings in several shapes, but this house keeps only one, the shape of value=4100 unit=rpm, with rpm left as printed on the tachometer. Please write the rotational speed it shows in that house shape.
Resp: value=1125 unit=rpm
